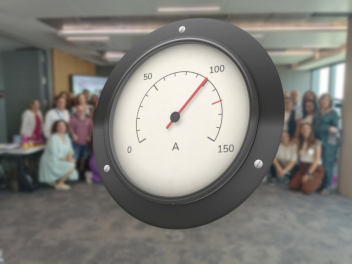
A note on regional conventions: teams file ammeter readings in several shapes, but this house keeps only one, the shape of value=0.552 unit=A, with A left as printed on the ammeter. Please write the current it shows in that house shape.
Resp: value=100 unit=A
